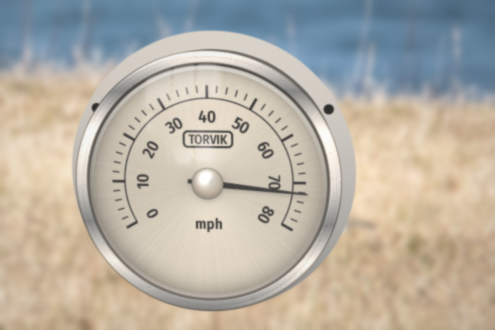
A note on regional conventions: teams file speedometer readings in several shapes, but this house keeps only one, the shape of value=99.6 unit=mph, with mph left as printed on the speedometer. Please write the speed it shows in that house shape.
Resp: value=72 unit=mph
